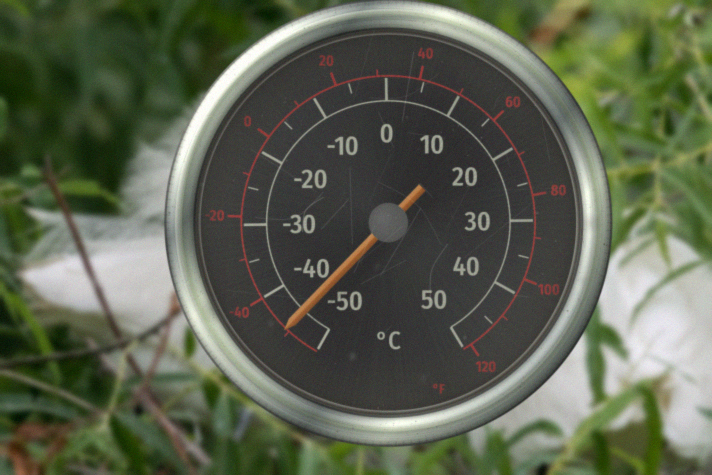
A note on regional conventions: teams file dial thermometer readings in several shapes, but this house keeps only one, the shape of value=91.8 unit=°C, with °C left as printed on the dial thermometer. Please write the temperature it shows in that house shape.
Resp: value=-45 unit=°C
